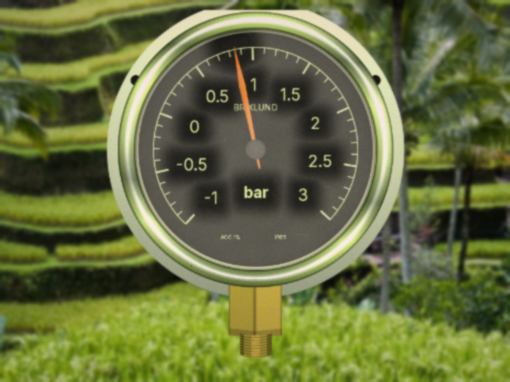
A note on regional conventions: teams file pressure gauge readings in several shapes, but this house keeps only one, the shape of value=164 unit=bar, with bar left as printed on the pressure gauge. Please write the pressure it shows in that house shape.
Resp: value=0.85 unit=bar
